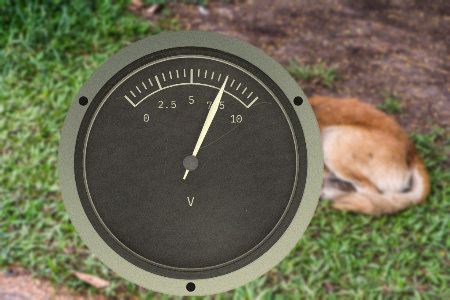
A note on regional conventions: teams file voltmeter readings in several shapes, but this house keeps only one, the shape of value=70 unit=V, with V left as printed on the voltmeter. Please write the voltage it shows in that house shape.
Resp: value=7.5 unit=V
